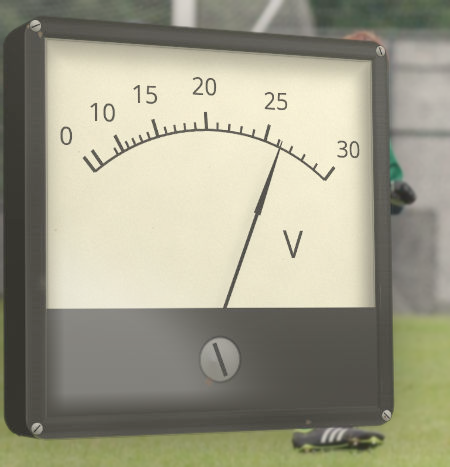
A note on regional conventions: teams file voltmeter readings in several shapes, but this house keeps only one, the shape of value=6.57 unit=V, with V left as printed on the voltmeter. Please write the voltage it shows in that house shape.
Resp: value=26 unit=V
